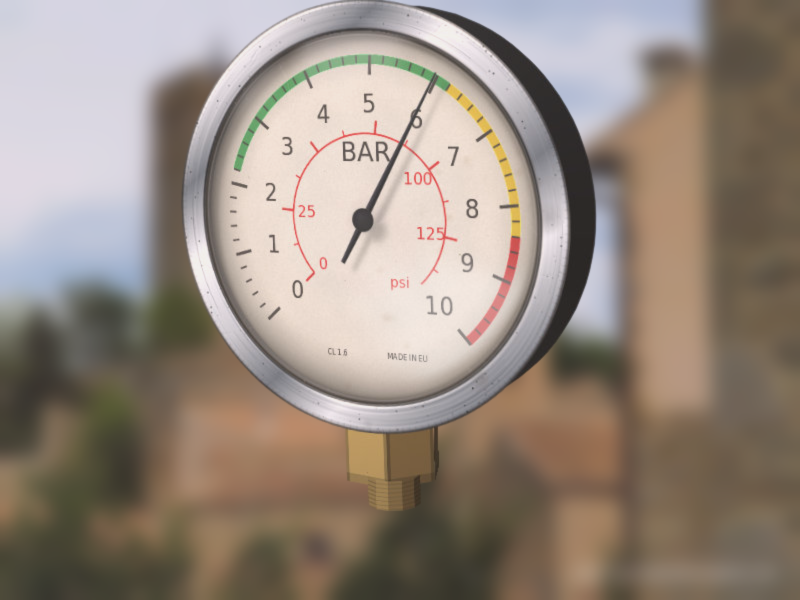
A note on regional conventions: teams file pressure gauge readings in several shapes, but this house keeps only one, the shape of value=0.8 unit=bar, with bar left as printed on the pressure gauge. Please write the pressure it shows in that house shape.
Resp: value=6 unit=bar
